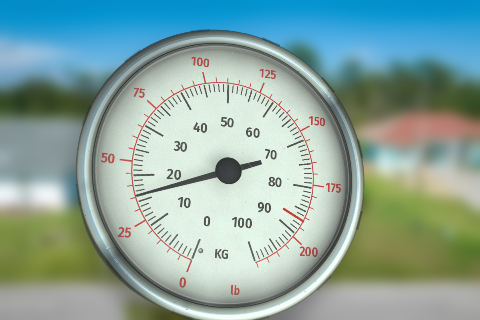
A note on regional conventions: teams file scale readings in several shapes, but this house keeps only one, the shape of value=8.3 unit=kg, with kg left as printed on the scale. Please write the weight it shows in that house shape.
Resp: value=16 unit=kg
